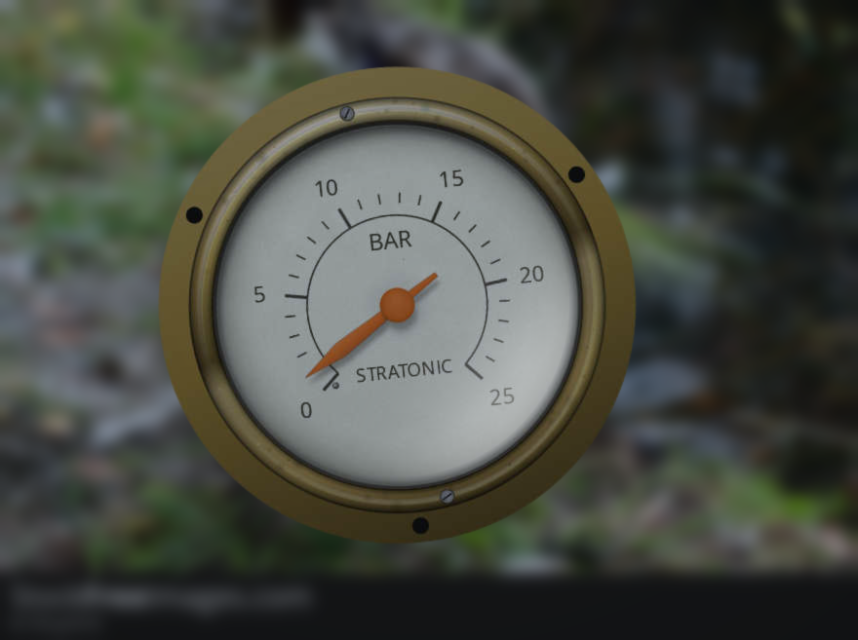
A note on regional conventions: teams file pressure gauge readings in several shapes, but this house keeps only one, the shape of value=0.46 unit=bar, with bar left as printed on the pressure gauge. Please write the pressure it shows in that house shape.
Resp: value=1 unit=bar
